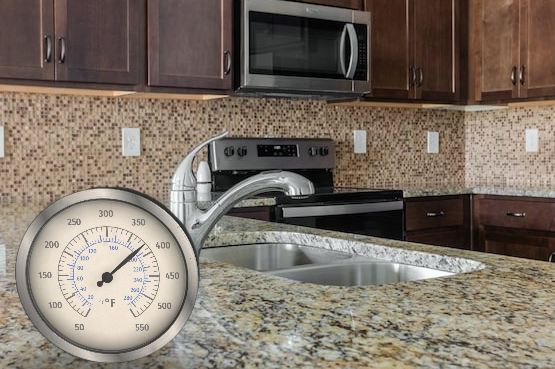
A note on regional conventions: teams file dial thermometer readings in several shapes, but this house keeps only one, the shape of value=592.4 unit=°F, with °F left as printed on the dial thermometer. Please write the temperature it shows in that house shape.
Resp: value=380 unit=°F
